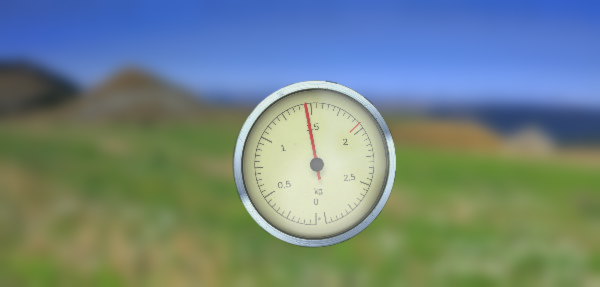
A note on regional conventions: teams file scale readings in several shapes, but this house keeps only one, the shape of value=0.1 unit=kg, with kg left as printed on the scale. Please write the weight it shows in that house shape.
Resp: value=1.45 unit=kg
